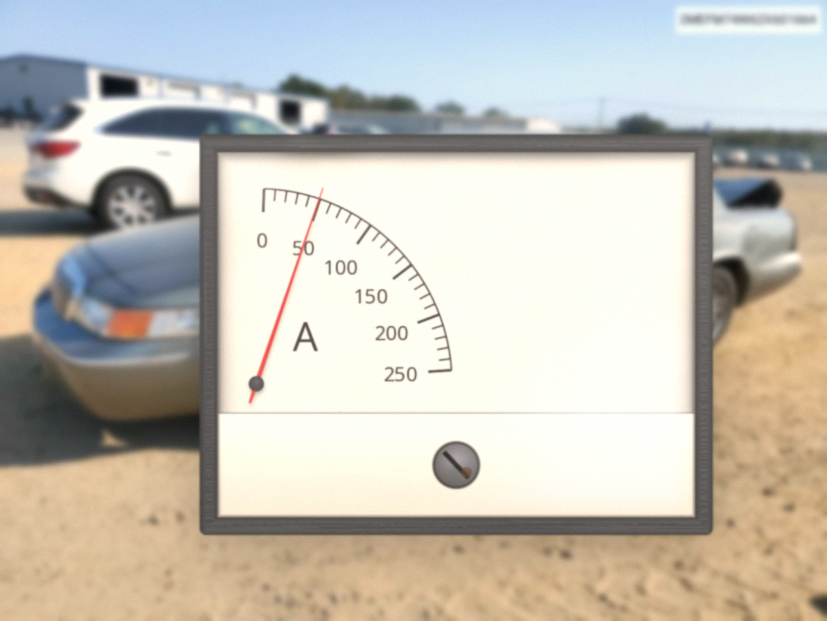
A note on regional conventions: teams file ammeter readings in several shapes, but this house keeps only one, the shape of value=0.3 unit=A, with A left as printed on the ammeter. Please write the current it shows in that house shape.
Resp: value=50 unit=A
